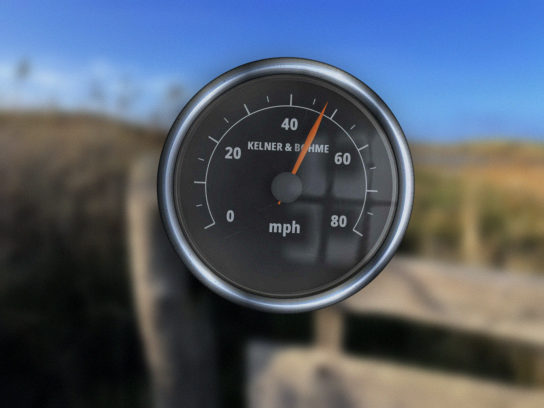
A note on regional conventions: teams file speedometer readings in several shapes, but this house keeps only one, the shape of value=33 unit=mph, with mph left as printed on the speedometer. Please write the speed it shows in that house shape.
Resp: value=47.5 unit=mph
